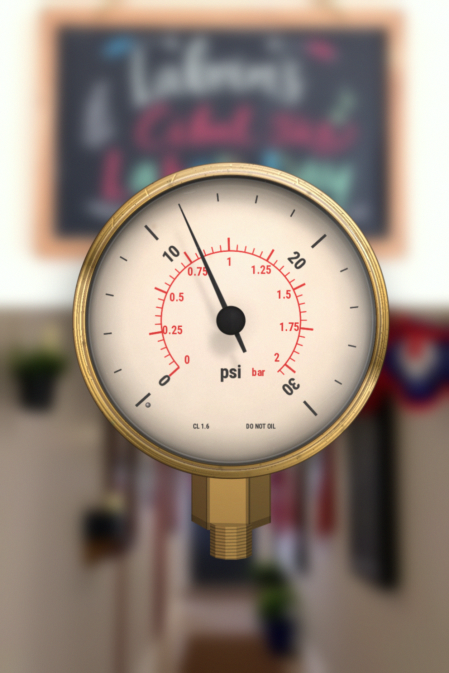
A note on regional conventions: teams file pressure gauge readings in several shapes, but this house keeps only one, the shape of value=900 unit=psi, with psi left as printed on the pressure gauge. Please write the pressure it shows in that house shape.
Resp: value=12 unit=psi
